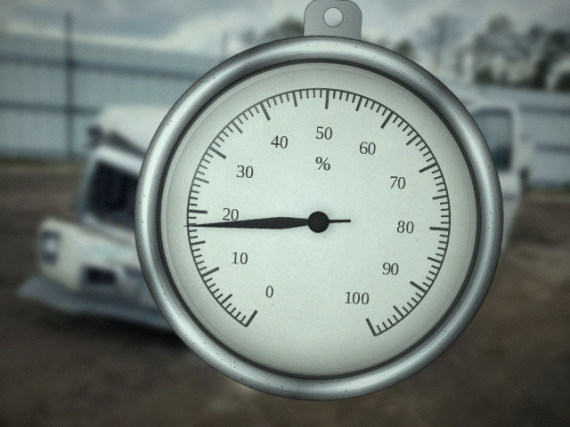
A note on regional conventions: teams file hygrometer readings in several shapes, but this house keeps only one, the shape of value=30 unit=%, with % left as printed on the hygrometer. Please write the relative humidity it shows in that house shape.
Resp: value=18 unit=%
